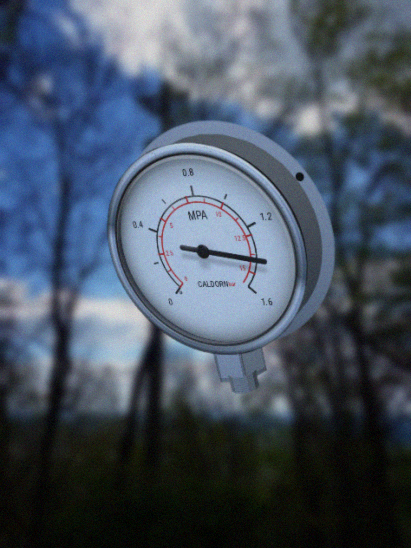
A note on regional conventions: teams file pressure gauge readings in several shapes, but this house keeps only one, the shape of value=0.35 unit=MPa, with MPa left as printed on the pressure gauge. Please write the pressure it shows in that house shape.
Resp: value=1.4 unit=MPa
